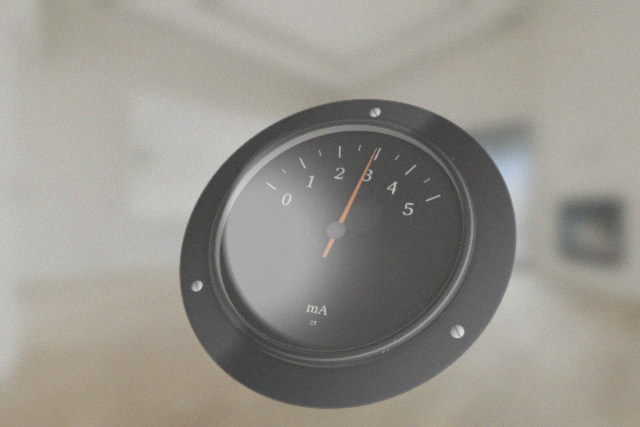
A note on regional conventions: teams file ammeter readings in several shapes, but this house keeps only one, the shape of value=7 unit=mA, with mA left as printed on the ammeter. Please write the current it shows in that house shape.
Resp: value=3 unit=mA
